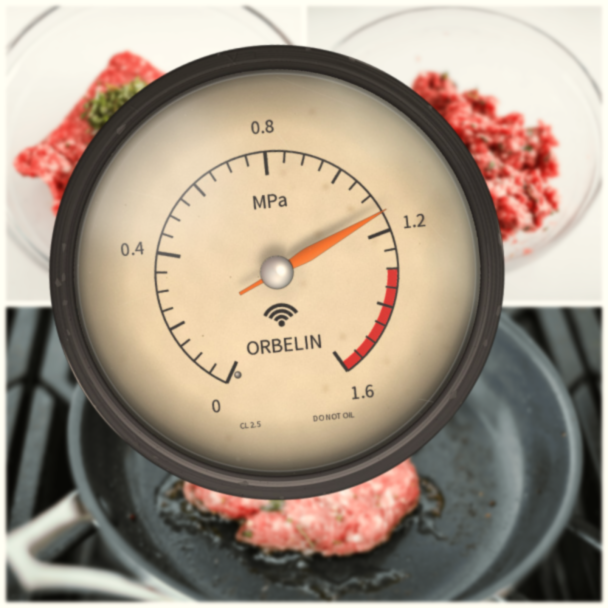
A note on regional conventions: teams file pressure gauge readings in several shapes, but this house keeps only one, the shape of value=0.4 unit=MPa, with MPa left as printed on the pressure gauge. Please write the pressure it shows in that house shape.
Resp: value=1.15 unit=MPa
